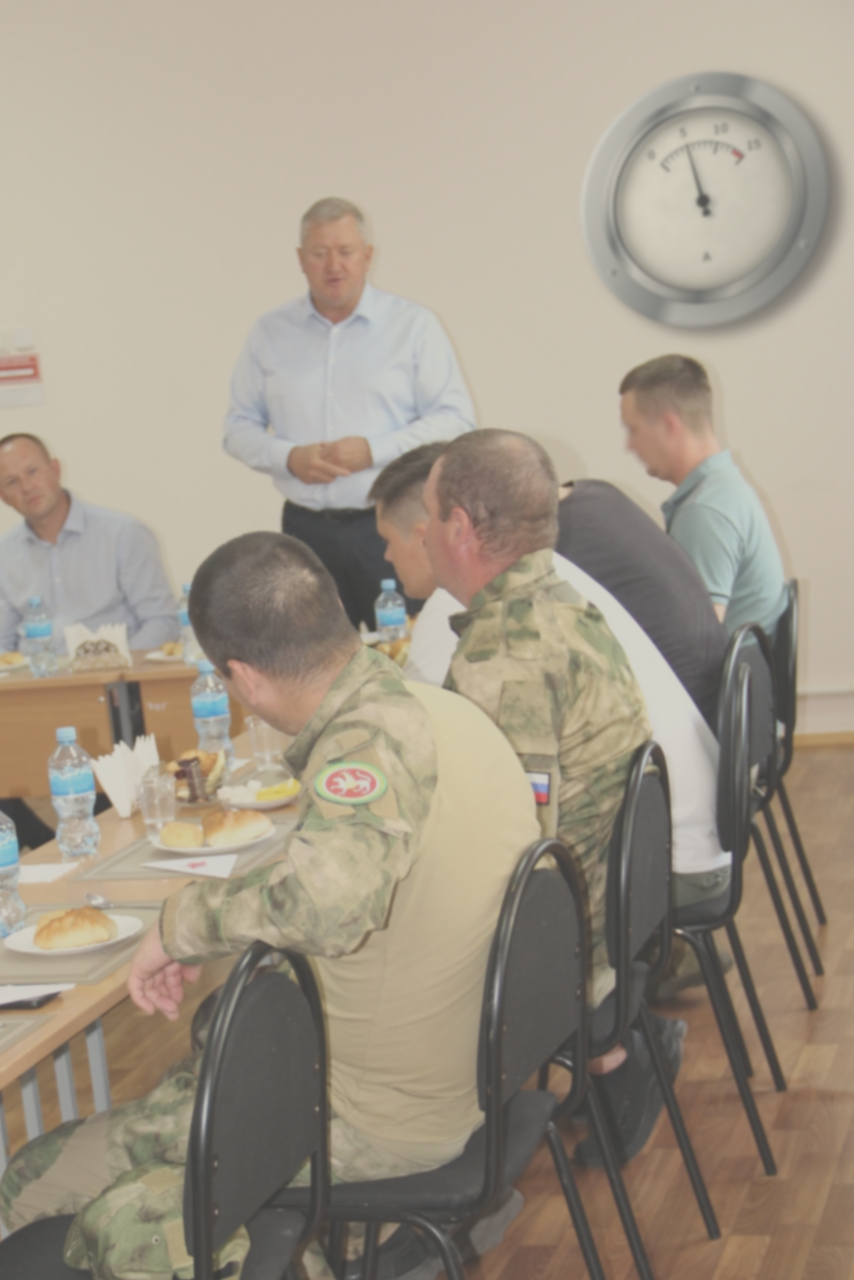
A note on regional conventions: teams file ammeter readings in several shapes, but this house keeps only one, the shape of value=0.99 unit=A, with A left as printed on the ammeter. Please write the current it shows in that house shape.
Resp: value=5 unit=A
